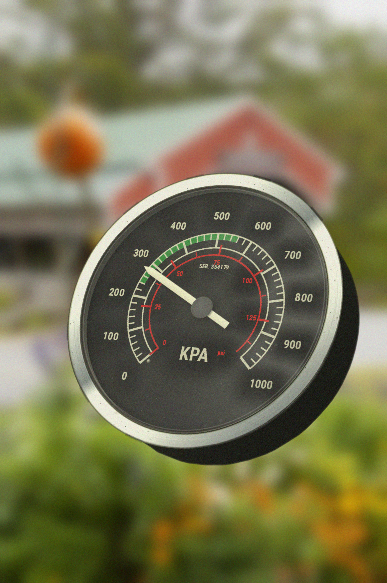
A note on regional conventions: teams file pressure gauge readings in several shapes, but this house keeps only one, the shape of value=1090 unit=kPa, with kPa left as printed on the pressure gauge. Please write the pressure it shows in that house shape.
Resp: value=280 unit=kPa
